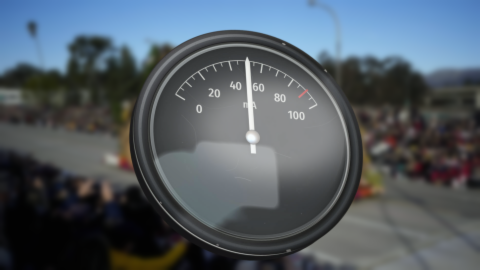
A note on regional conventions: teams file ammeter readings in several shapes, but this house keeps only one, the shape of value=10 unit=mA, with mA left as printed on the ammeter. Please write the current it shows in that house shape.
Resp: value=50 unit=mA
